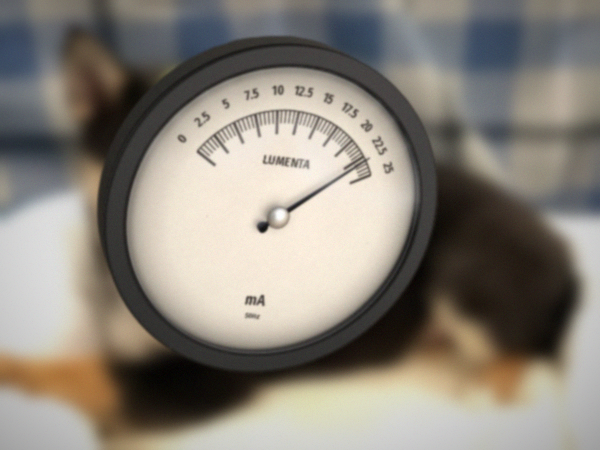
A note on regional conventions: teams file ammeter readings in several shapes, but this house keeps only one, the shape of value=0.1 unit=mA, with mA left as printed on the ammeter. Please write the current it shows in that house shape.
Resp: value=22.5 unit=mA
